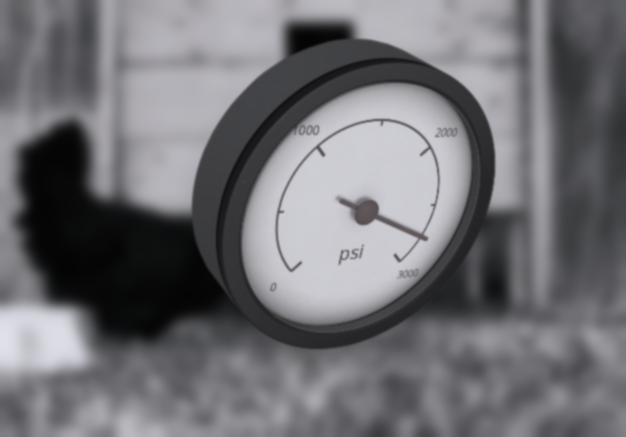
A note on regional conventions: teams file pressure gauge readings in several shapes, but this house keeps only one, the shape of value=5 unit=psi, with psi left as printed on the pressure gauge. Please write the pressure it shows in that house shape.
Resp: value=2750 unit=psi
